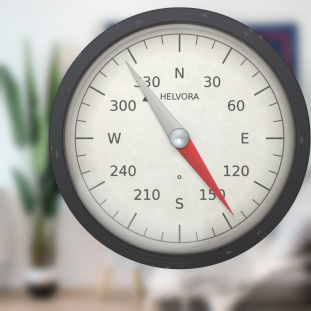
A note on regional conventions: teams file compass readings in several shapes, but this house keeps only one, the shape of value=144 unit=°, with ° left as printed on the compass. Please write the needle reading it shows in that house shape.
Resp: value=145 unit=°
